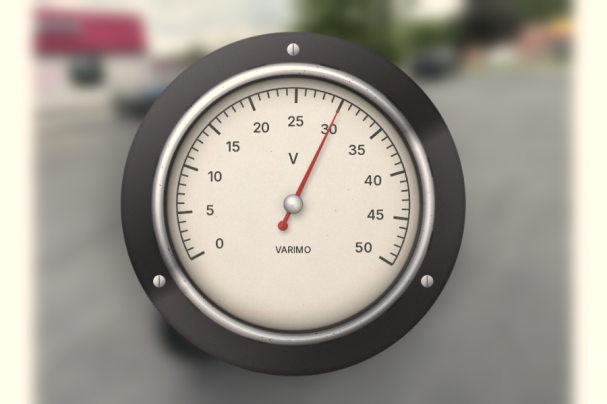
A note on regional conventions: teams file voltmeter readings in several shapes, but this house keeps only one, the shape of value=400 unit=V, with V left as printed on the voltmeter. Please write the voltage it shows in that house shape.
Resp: value=30 unit=V
